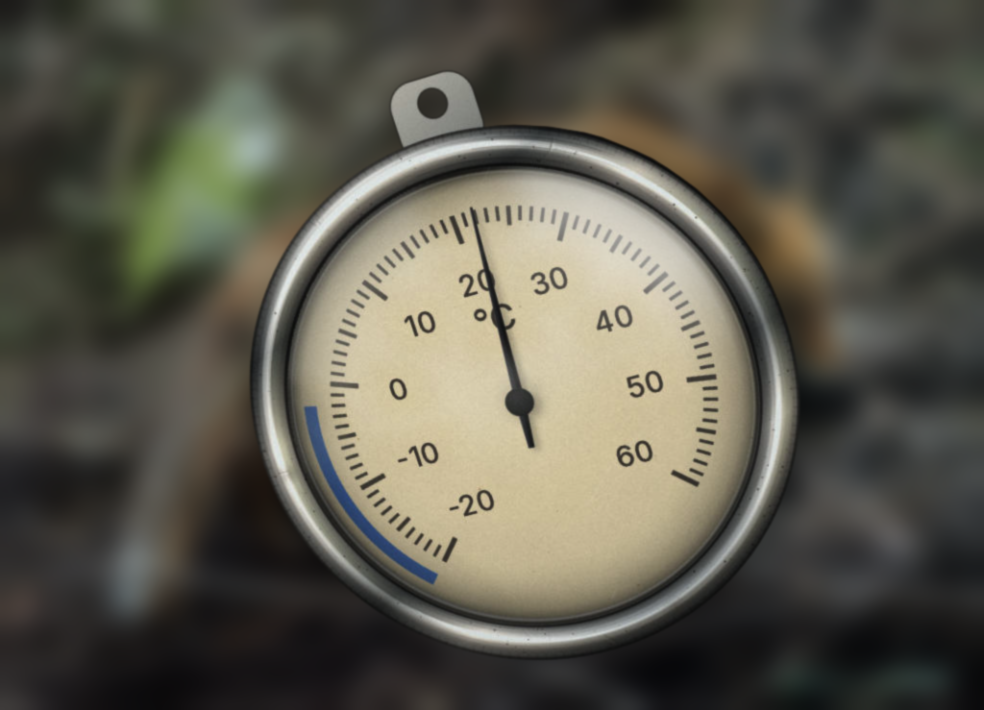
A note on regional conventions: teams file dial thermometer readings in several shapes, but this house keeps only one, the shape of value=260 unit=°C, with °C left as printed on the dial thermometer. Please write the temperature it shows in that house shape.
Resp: value=22 unit=°C
